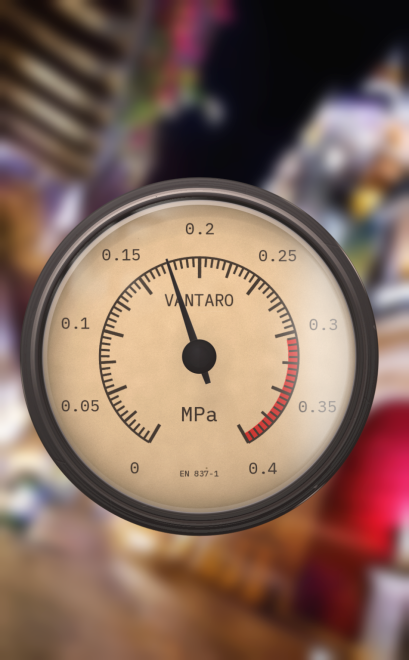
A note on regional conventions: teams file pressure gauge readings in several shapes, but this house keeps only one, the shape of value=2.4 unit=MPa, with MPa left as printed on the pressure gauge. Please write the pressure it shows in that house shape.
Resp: value=0.175 unit=MPa
